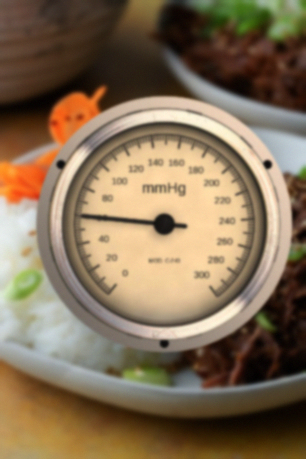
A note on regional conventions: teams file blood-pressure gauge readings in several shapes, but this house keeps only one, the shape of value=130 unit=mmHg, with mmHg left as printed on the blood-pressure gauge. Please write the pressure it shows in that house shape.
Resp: value=60 unit=mmHg
